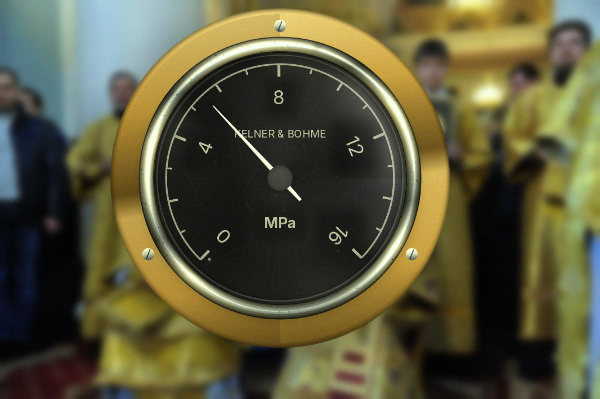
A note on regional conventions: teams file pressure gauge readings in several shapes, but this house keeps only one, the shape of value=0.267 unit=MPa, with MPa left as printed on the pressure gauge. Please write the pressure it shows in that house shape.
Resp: value=5.5 unit=MPa
